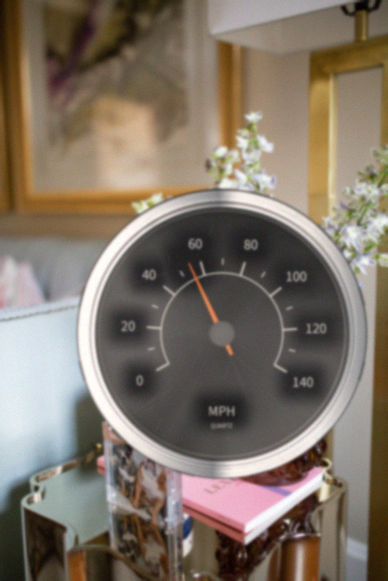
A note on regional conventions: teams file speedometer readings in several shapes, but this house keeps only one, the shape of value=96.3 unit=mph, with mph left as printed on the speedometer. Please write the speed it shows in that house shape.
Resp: value=55 unit=mph
